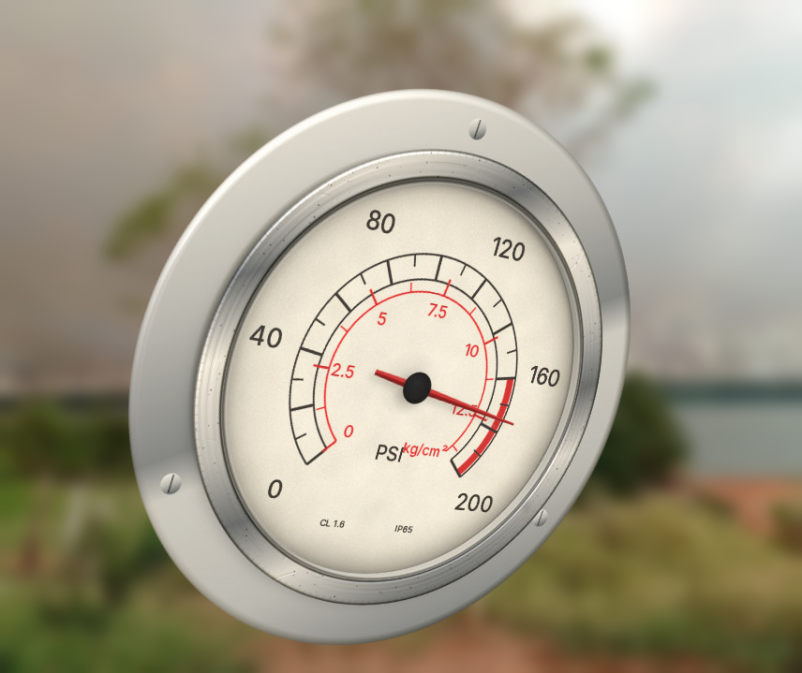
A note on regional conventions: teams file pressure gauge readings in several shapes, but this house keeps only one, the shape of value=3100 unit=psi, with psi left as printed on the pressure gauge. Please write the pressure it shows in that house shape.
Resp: value=175 unit=psi
